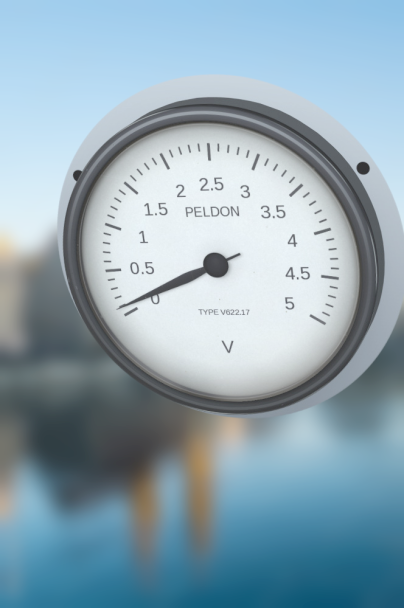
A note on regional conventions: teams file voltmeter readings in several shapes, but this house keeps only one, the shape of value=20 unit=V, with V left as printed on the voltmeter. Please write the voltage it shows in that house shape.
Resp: value=0.1 unit=V
